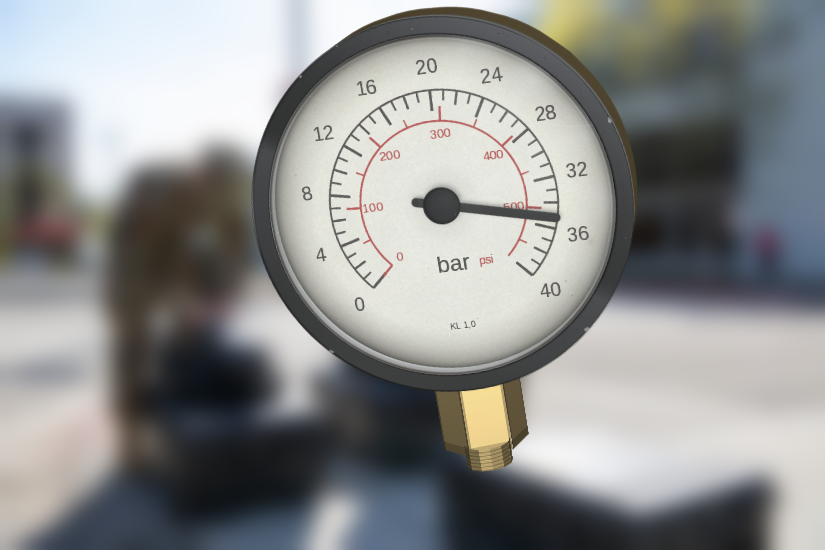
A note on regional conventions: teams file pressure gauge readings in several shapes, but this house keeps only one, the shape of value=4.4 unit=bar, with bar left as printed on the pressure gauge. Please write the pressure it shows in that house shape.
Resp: value=35 unit=bar
